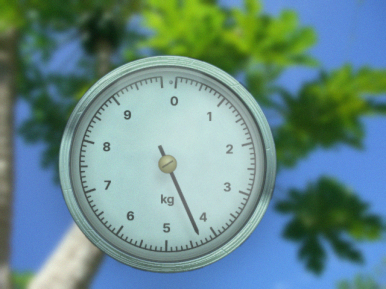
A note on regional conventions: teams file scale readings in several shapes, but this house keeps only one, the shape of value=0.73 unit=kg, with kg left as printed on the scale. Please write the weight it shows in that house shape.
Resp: value=4.3 unit=kg
